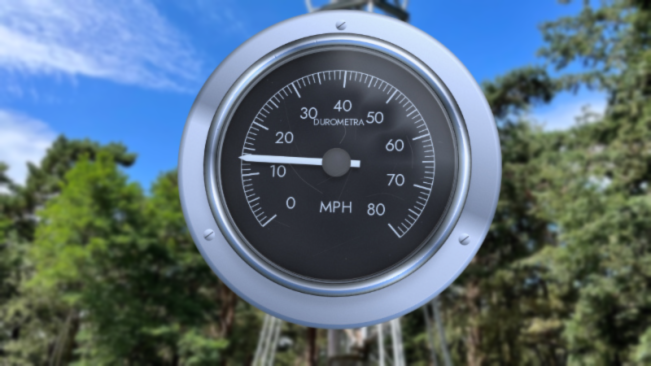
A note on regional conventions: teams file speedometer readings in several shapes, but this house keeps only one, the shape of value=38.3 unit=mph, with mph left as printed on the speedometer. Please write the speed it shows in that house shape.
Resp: value=13 unit=mph
